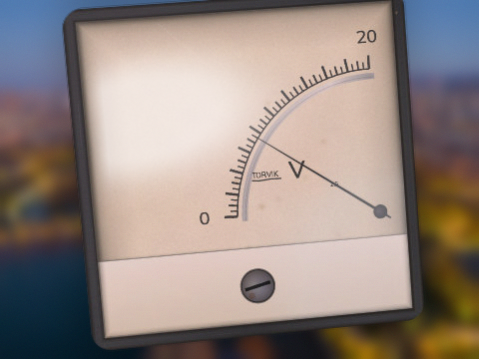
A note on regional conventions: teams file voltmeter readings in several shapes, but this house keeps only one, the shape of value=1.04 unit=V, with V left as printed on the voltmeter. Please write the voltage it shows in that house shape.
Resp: value=7.5 unit=V
